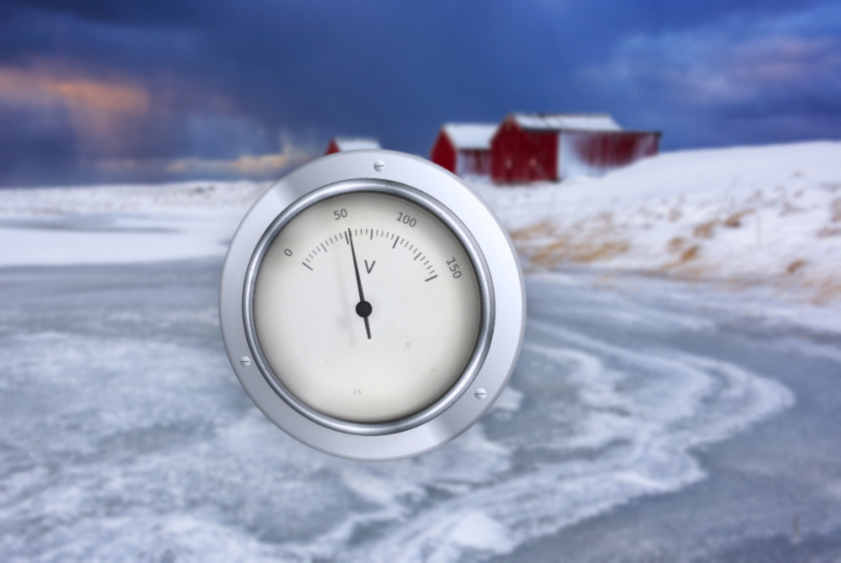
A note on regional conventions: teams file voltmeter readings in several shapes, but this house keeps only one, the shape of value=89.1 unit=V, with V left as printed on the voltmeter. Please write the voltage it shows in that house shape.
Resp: value=55 unit=V
